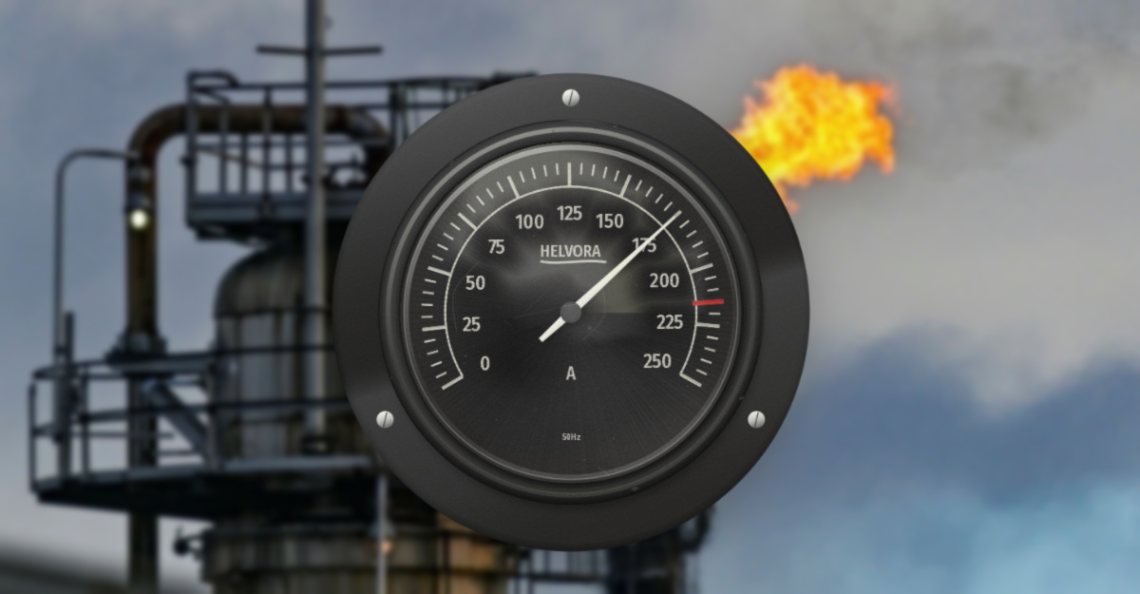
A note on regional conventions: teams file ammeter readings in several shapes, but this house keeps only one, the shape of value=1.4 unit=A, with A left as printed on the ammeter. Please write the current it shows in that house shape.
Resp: value=175 unit=A
